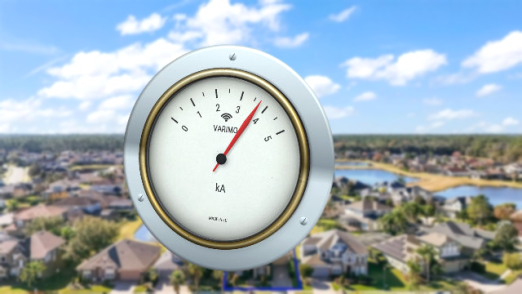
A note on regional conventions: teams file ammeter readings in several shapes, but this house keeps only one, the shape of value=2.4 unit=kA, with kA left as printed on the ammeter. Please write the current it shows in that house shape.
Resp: value=3.75 unit=kA
